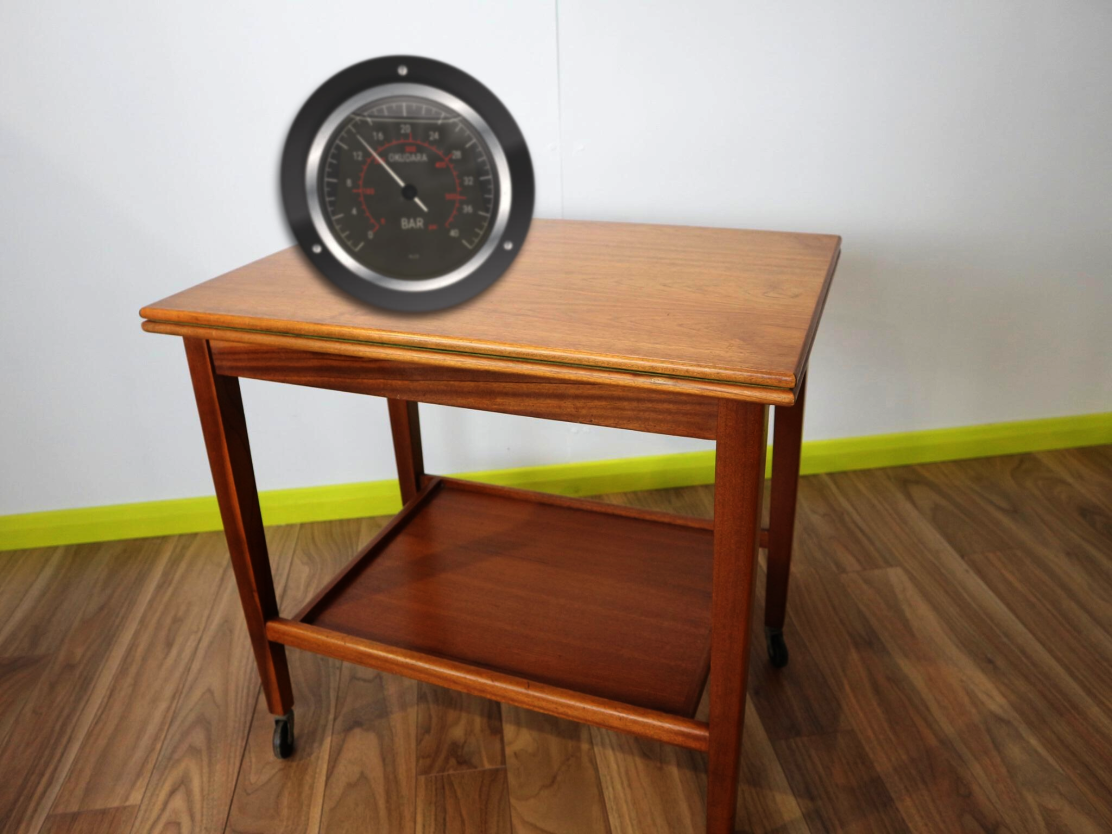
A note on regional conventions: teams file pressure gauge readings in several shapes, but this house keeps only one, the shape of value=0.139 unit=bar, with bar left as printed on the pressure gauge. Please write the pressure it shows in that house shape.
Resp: value=14 unit=bar
